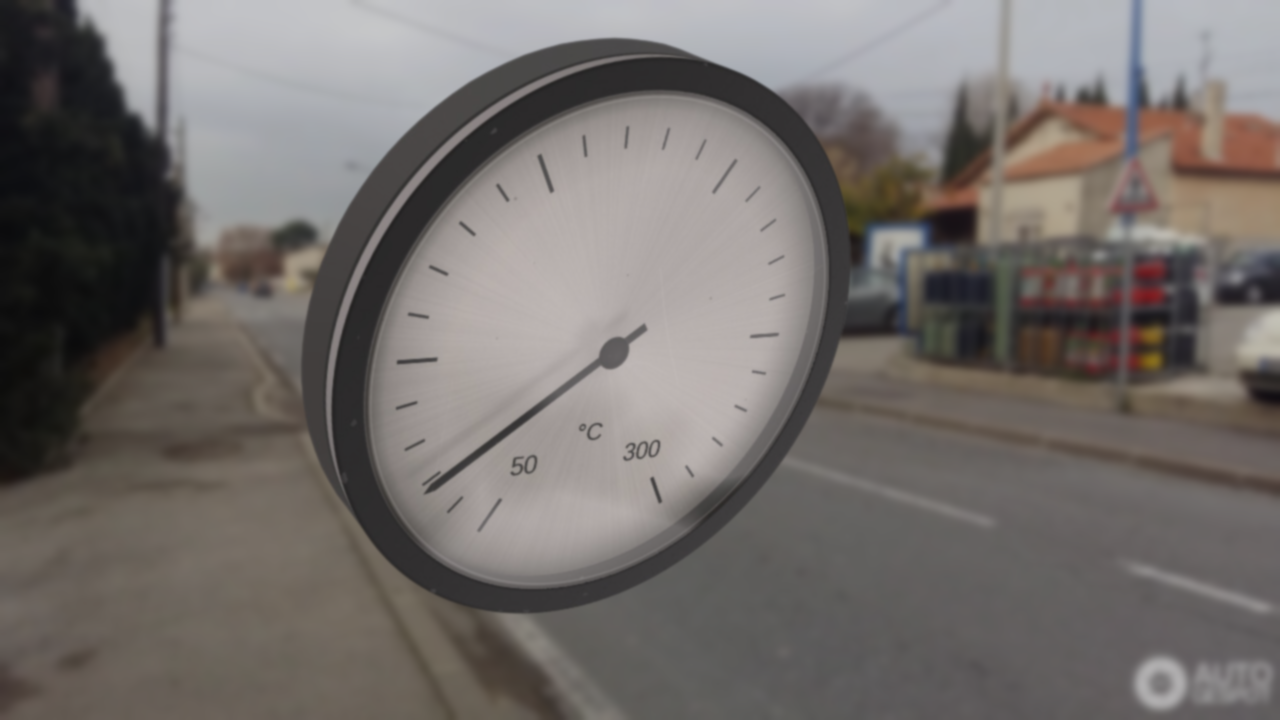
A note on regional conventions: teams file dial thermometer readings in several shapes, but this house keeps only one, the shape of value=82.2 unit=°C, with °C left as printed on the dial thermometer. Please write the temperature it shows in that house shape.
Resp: value=70 unit=°C
